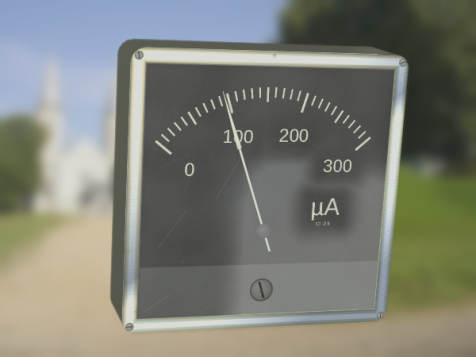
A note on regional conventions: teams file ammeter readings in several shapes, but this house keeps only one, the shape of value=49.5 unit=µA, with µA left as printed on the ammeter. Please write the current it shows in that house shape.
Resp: value=95 unit=µA
